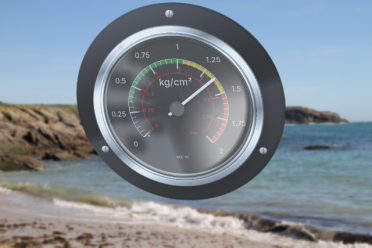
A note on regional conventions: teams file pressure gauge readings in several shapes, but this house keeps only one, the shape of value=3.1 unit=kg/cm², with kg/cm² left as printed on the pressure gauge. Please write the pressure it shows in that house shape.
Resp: value=1.35 unit=kg/cm²
